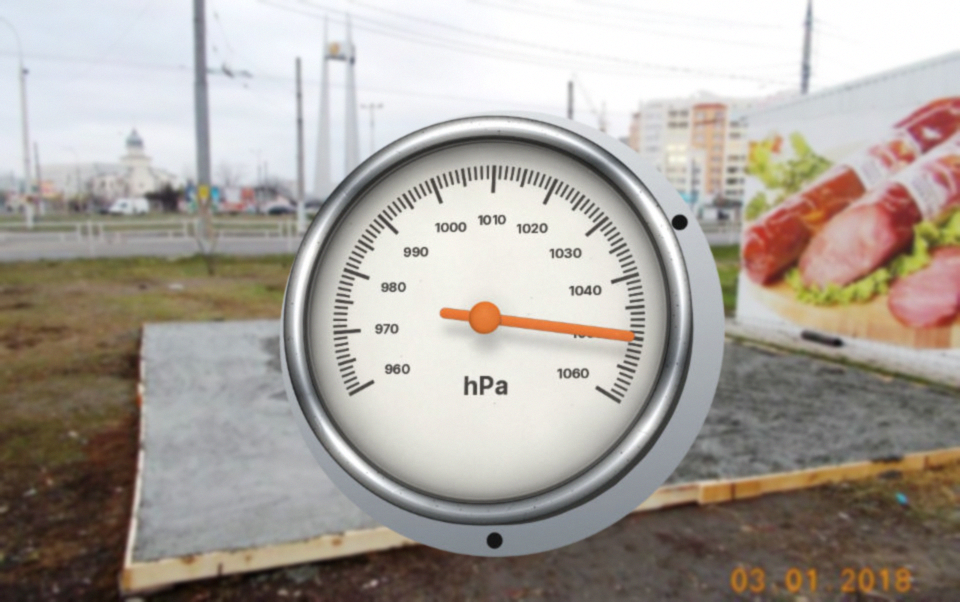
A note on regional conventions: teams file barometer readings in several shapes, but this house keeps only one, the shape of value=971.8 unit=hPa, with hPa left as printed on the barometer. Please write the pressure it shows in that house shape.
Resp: value=1050 unit=hPa
